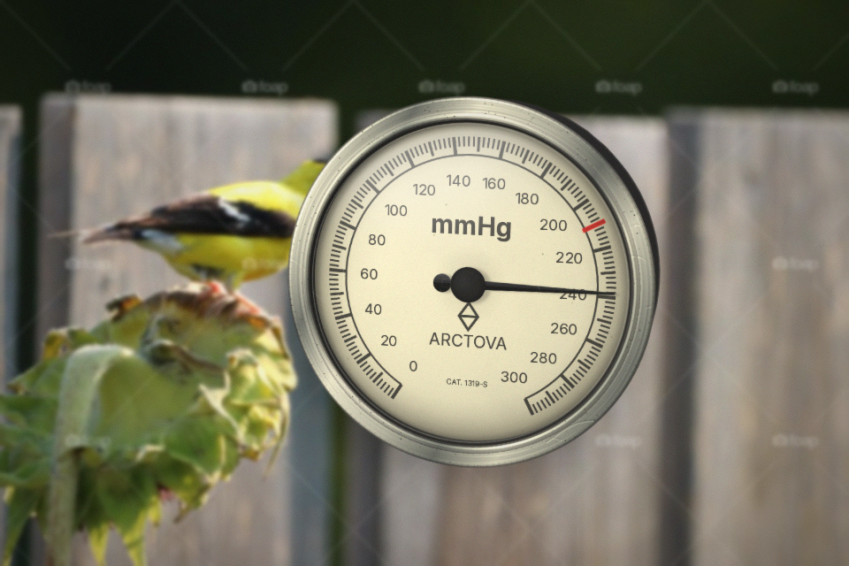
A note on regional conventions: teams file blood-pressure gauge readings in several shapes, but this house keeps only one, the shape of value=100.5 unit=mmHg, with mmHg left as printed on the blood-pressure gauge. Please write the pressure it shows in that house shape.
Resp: value=238 unit=mmHg
